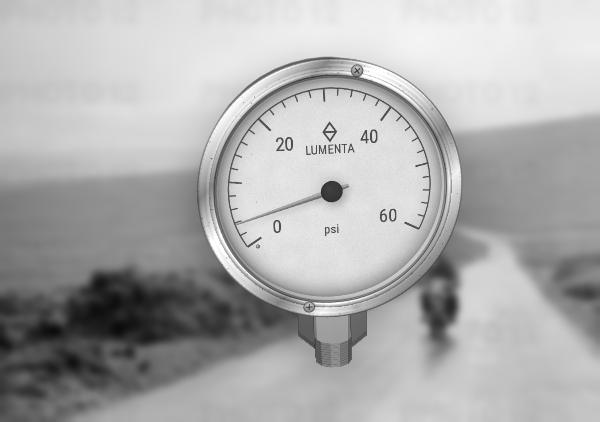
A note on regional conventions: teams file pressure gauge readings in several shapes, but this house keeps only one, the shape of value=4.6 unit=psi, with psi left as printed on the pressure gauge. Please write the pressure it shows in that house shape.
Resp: value=4 unit=psi
